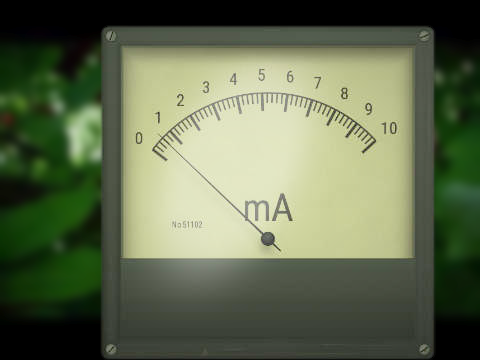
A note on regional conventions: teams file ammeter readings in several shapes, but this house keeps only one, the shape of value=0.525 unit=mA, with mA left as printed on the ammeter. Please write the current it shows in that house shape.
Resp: value=0.6 unit=mA
